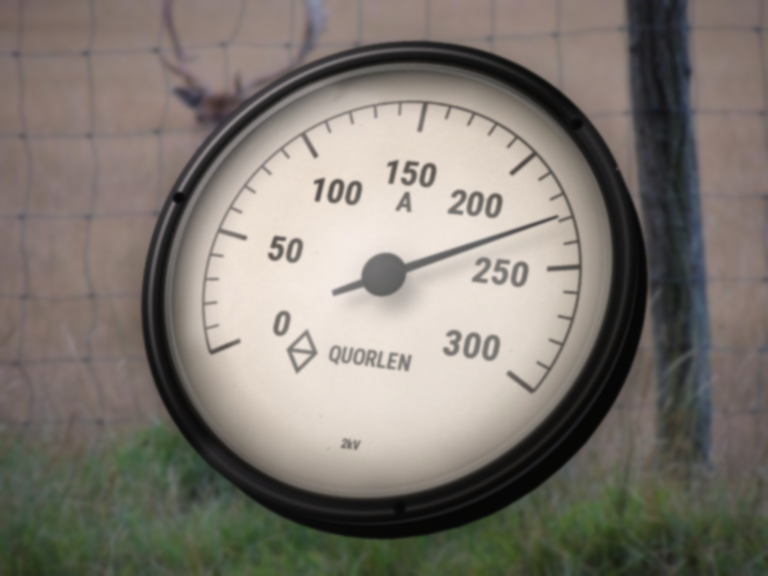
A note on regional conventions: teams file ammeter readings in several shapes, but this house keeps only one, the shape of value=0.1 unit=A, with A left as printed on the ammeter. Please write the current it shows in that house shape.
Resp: value=230 unit=A
